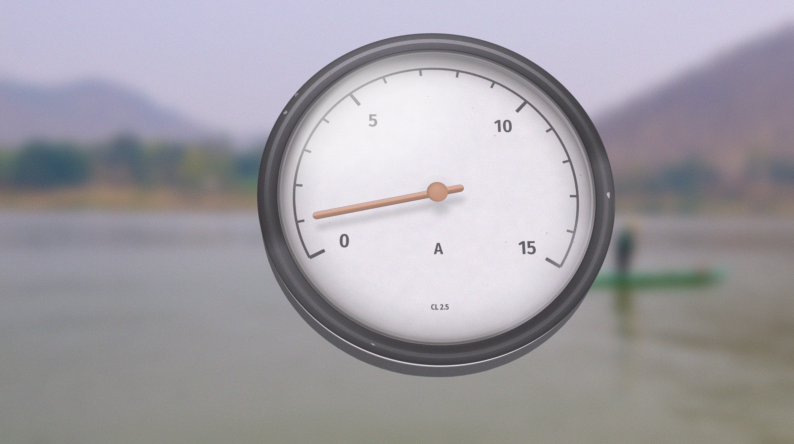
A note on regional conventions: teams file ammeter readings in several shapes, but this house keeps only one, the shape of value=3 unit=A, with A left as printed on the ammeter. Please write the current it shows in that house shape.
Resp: value=1 unit=A
